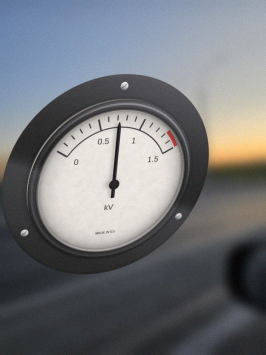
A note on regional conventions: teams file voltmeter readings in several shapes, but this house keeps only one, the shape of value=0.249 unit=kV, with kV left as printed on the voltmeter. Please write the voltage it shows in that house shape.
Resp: value=0.7 unit=kV
